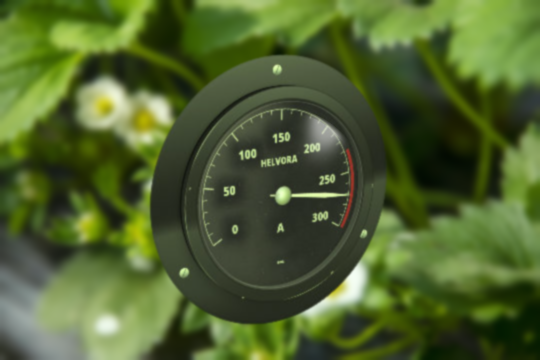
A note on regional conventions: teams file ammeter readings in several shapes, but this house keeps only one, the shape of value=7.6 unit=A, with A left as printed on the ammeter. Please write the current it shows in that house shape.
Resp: value=270 unit=A
